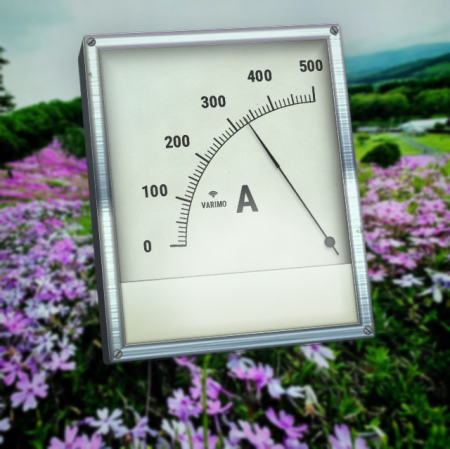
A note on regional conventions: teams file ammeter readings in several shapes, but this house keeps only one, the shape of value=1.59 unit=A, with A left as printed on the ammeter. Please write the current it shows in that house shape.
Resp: value=330 unit=A
